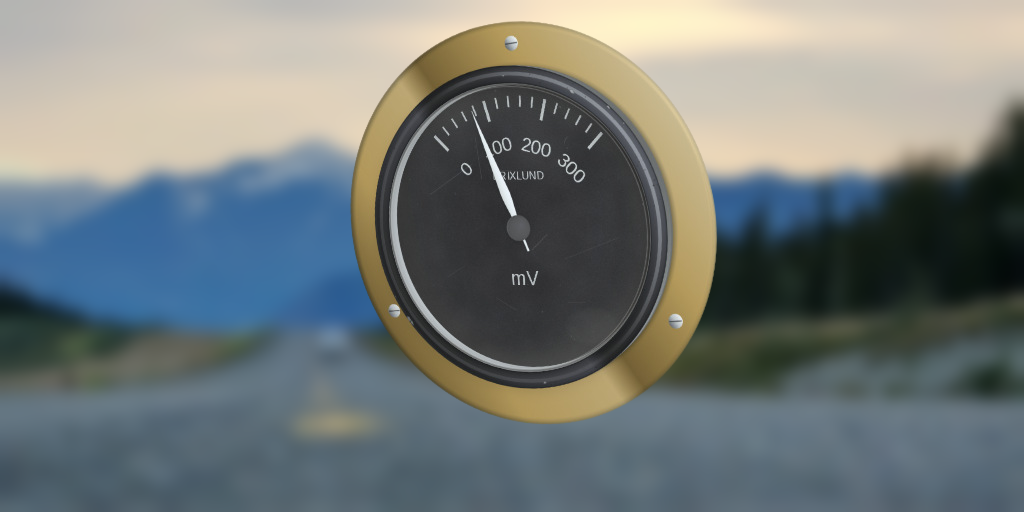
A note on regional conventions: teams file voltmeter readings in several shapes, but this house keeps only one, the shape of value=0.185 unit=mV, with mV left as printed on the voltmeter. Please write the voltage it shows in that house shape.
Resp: value=80 unit=mV
